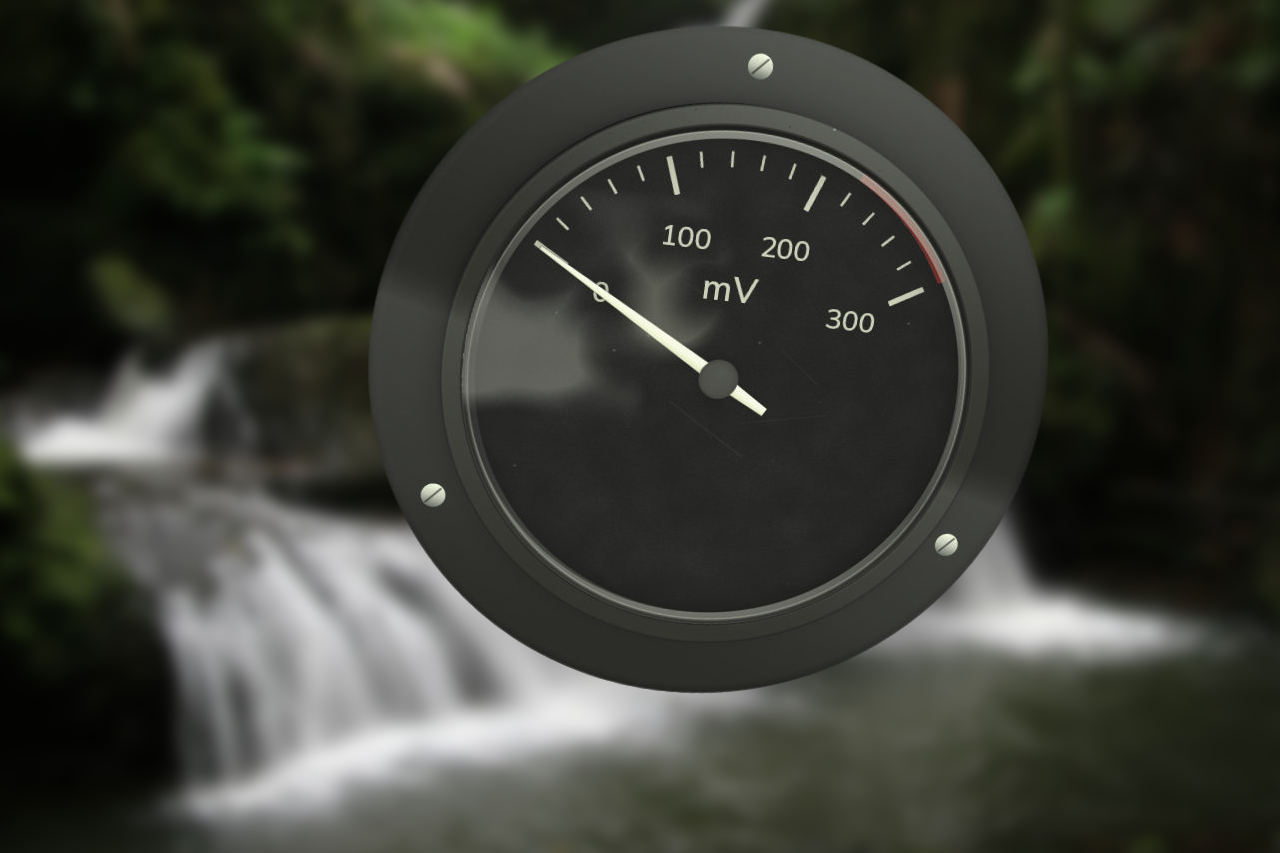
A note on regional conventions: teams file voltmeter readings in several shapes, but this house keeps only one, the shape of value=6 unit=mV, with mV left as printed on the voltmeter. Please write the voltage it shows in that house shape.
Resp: value=0 unit=mV
